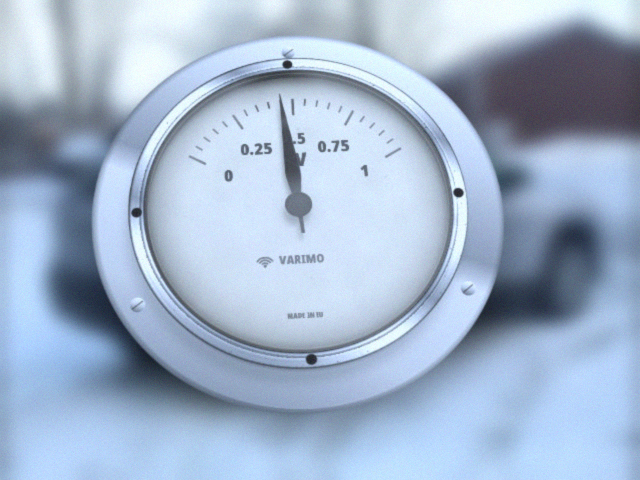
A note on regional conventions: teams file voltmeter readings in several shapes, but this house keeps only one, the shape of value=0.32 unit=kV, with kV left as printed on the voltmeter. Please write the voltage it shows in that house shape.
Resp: value=0.45 unit=kV
